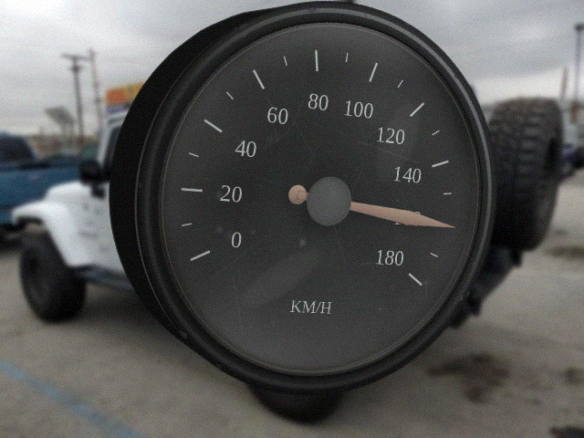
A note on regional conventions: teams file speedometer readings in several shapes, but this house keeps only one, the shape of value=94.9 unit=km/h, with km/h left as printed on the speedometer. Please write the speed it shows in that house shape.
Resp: value=160 unit=km/h
